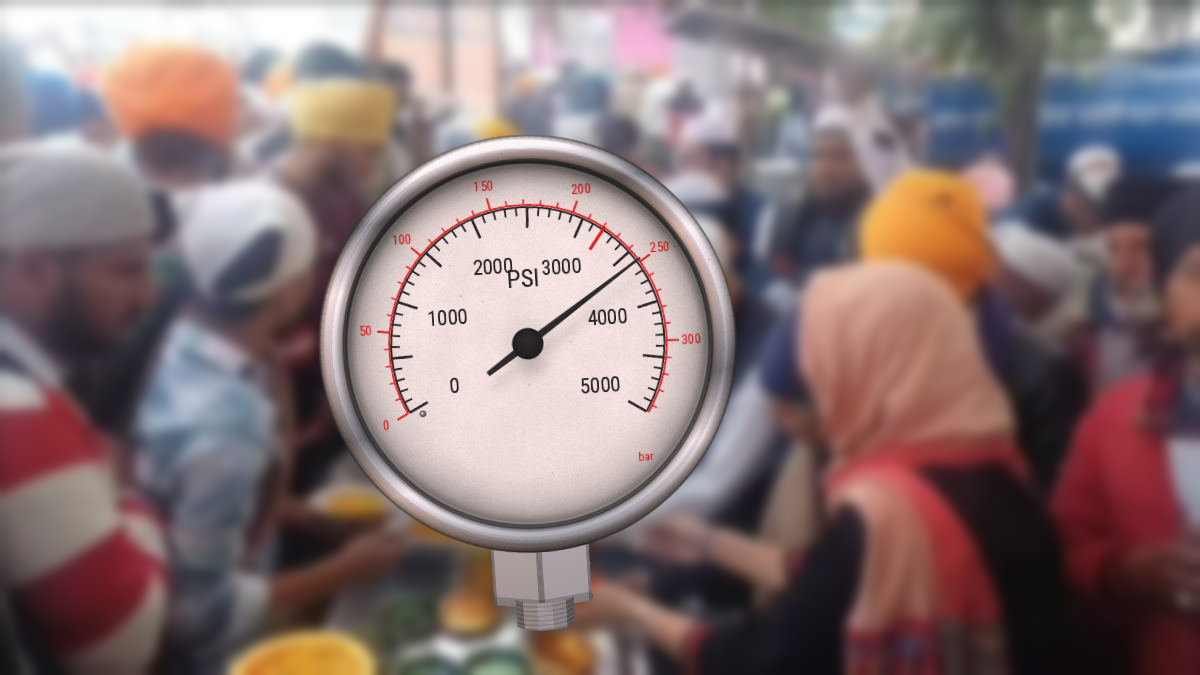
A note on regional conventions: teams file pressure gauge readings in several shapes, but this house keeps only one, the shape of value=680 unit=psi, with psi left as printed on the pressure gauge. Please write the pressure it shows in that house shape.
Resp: value=3600 unit=psi
